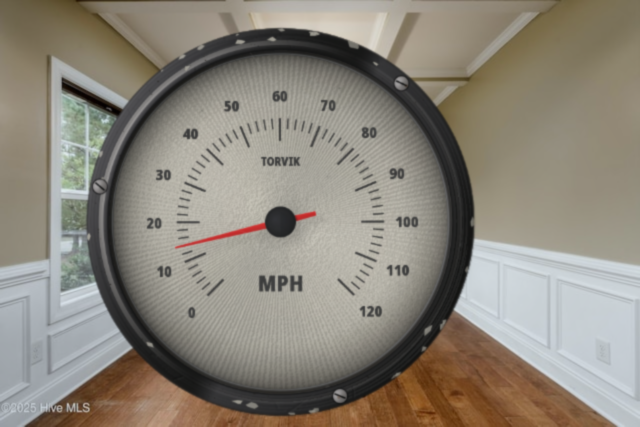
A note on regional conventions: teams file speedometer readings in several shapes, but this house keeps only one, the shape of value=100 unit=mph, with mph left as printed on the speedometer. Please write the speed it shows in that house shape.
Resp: value=14 unit=mph
